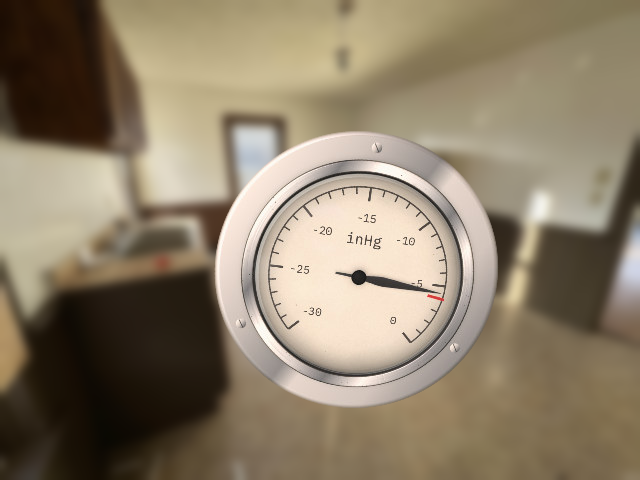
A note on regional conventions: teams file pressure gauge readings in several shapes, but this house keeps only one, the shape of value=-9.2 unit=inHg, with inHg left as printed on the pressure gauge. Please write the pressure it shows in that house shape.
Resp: value=-4.5 unit=inHg
